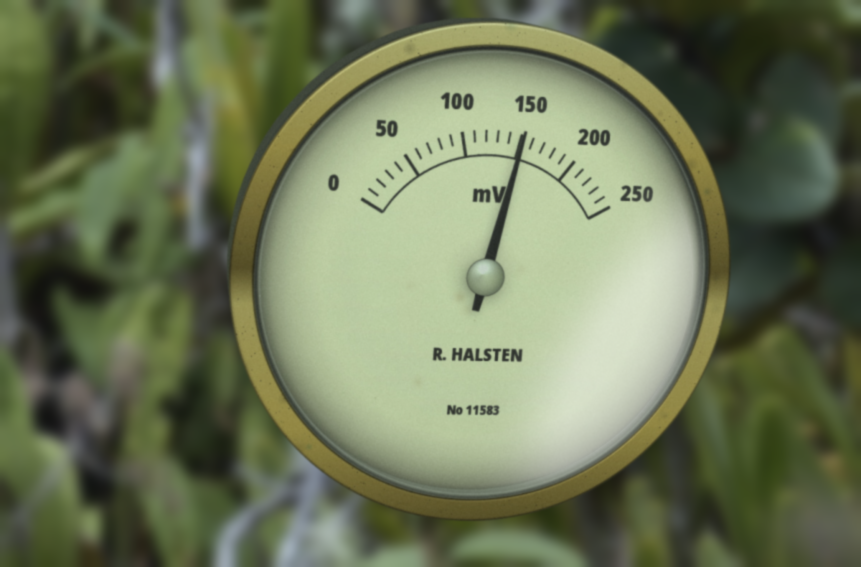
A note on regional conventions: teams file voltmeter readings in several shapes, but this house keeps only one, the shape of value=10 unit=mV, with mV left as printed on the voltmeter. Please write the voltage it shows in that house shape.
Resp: value=150 unit=mV
